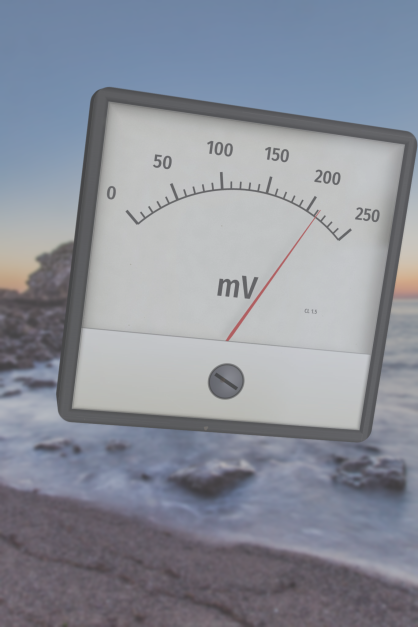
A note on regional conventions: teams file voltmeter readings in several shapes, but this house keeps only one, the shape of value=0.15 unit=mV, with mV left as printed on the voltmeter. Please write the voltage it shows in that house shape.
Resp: value=210 unit=mV
